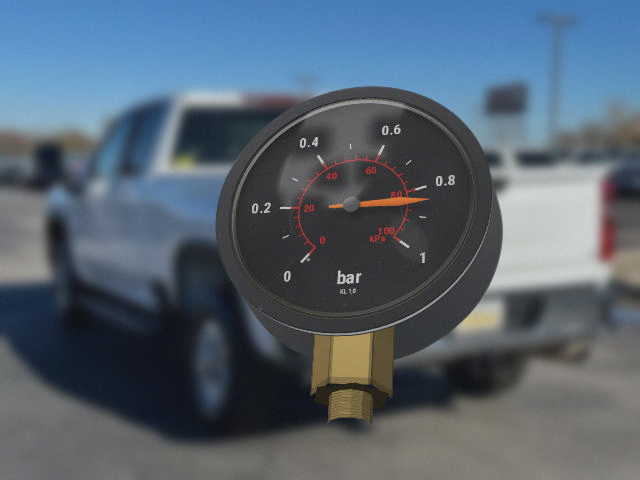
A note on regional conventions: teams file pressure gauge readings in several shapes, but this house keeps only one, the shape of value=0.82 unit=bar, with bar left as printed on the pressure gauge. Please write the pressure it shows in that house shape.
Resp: value=0.85 unit=bar
